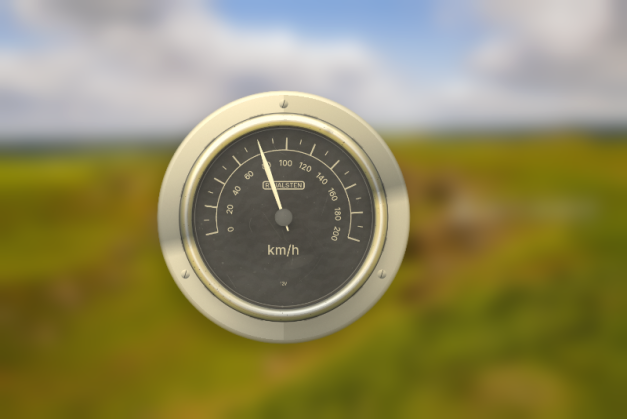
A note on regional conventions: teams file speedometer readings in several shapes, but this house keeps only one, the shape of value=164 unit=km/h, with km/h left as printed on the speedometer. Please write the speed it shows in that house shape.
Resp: value=80 unit=km/h
